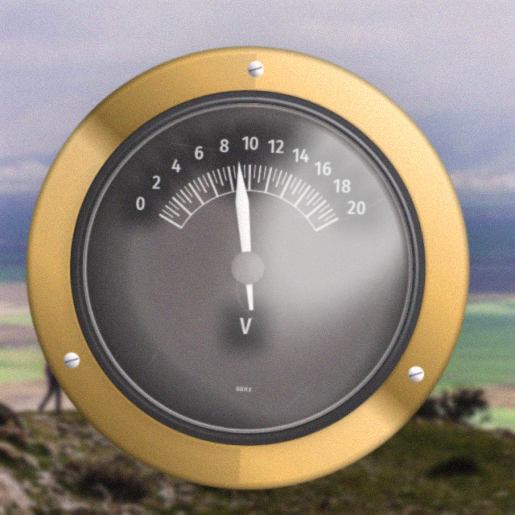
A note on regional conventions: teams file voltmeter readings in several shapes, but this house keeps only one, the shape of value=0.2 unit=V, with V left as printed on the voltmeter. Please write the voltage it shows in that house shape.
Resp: value=9 unit=V
